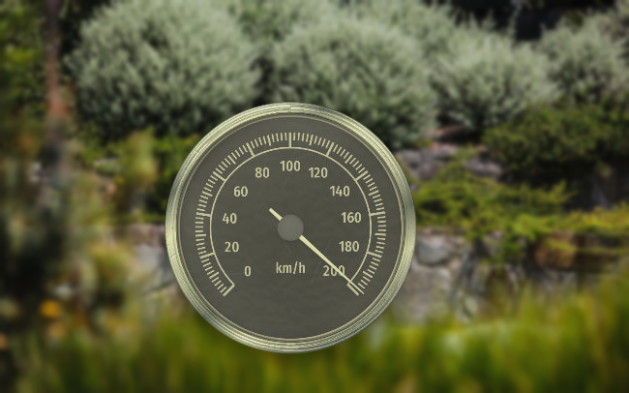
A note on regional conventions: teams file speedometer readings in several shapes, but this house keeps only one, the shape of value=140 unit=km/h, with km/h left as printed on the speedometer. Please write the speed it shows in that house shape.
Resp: value=198 unit=km/h
